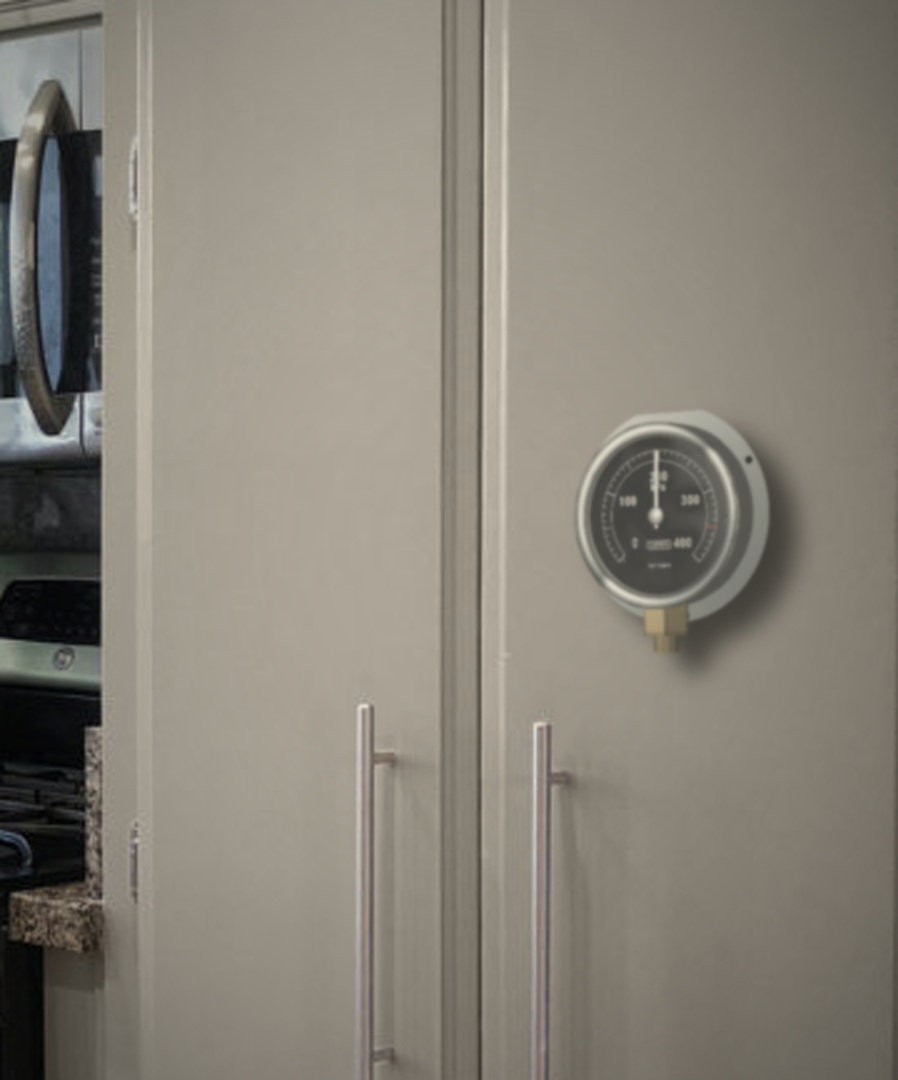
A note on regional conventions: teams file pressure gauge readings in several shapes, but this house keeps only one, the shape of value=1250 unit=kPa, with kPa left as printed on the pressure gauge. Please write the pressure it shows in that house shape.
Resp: value=200 unit=kPa
